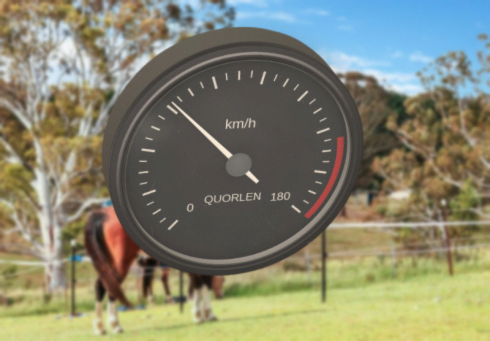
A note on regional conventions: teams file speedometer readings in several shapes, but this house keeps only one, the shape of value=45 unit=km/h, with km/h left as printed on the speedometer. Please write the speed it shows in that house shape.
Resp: value=62.5 unit=km/h
